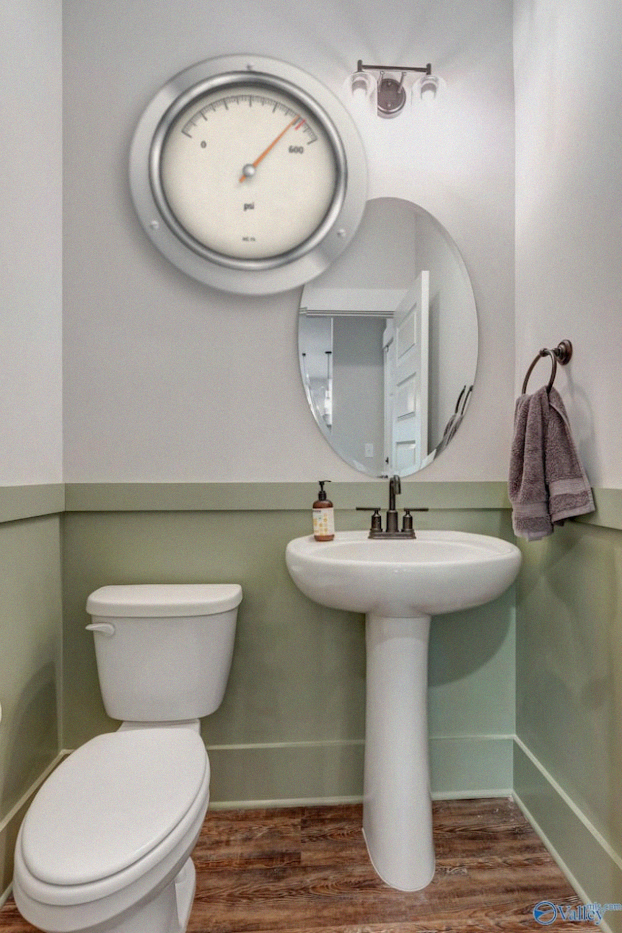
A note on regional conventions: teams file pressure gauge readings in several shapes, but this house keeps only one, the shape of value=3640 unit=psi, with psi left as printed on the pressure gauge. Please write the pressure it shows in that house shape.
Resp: value=500 unit=psi
